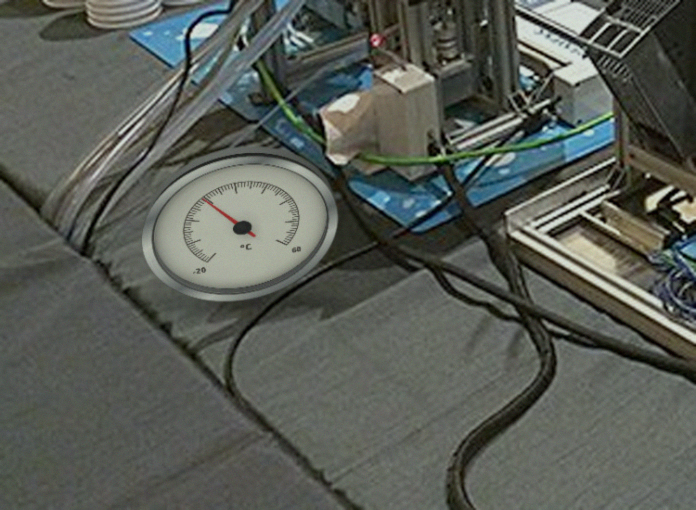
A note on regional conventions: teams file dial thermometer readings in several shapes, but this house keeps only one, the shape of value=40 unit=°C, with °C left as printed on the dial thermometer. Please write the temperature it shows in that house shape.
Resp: value=10 unit=°C
